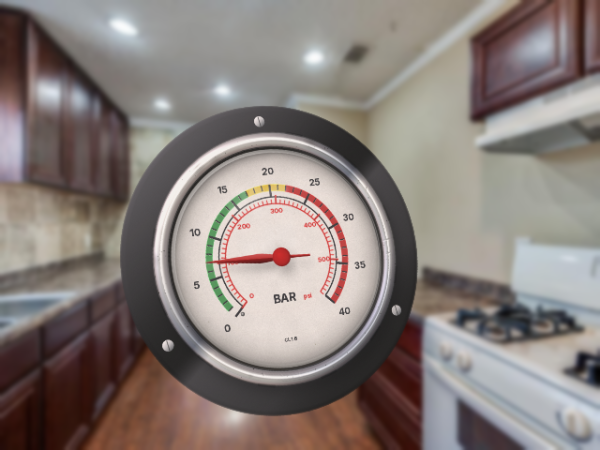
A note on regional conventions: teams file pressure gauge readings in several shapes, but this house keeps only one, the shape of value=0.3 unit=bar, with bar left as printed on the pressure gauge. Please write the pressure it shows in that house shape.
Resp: value=7 unit=bar
